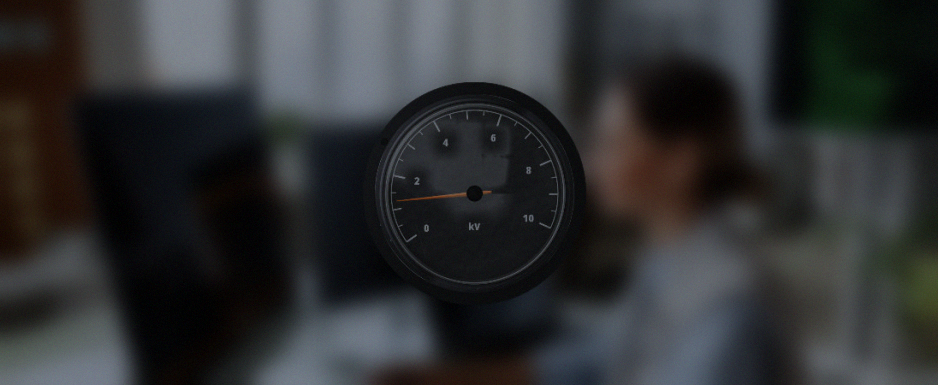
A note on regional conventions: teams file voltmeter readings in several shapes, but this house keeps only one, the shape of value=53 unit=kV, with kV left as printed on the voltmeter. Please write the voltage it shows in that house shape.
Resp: value=1.25 unit=kV
